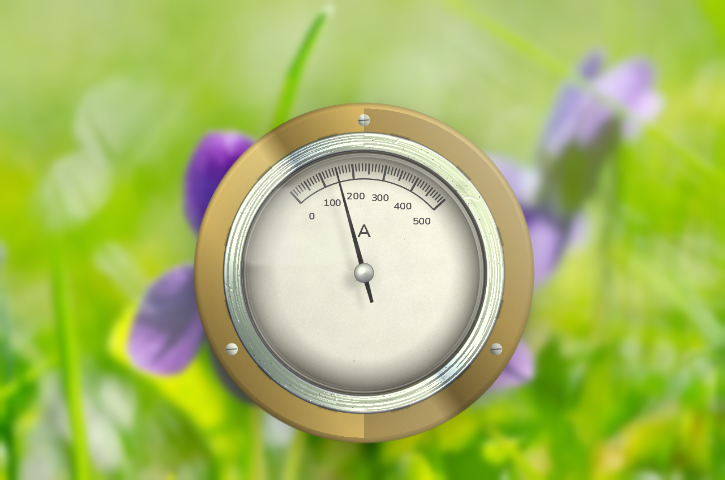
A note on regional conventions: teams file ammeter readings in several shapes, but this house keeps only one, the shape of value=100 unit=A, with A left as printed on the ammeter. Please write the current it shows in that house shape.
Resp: value=150 unit=A
